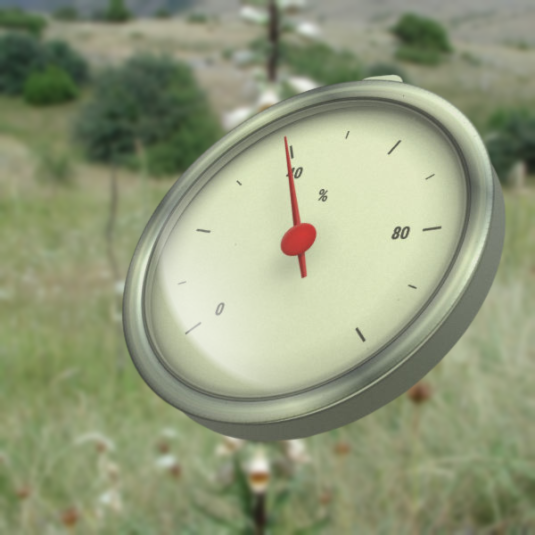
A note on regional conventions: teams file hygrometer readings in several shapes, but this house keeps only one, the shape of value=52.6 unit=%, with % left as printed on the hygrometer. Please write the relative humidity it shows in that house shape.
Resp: value=40 unit=%
